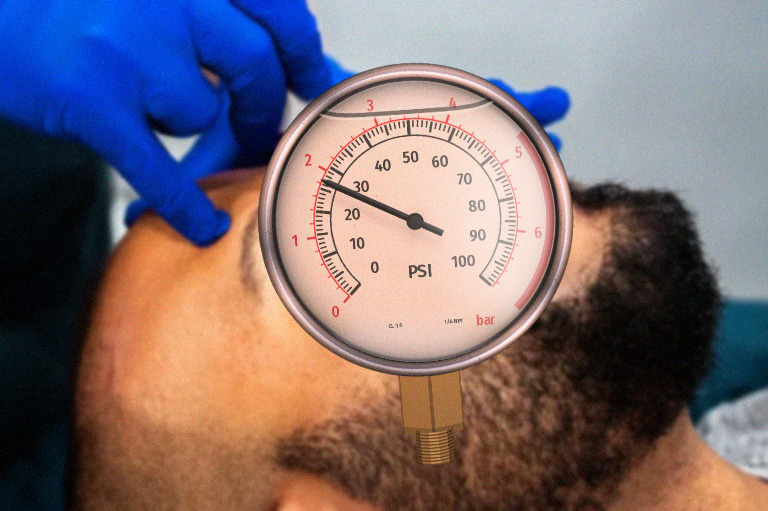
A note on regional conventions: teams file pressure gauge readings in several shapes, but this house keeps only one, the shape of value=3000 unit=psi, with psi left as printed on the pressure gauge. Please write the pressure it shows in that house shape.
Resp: value=27 unit=psi
